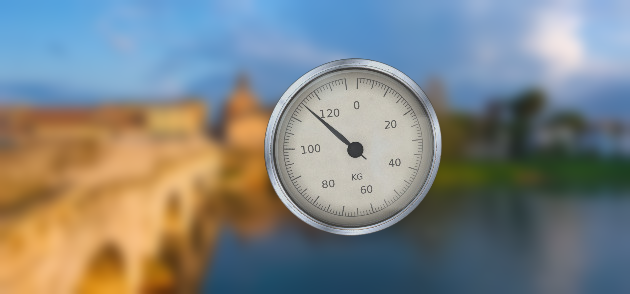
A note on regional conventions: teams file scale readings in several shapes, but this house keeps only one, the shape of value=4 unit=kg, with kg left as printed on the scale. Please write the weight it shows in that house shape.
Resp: value=115 unit=kg
